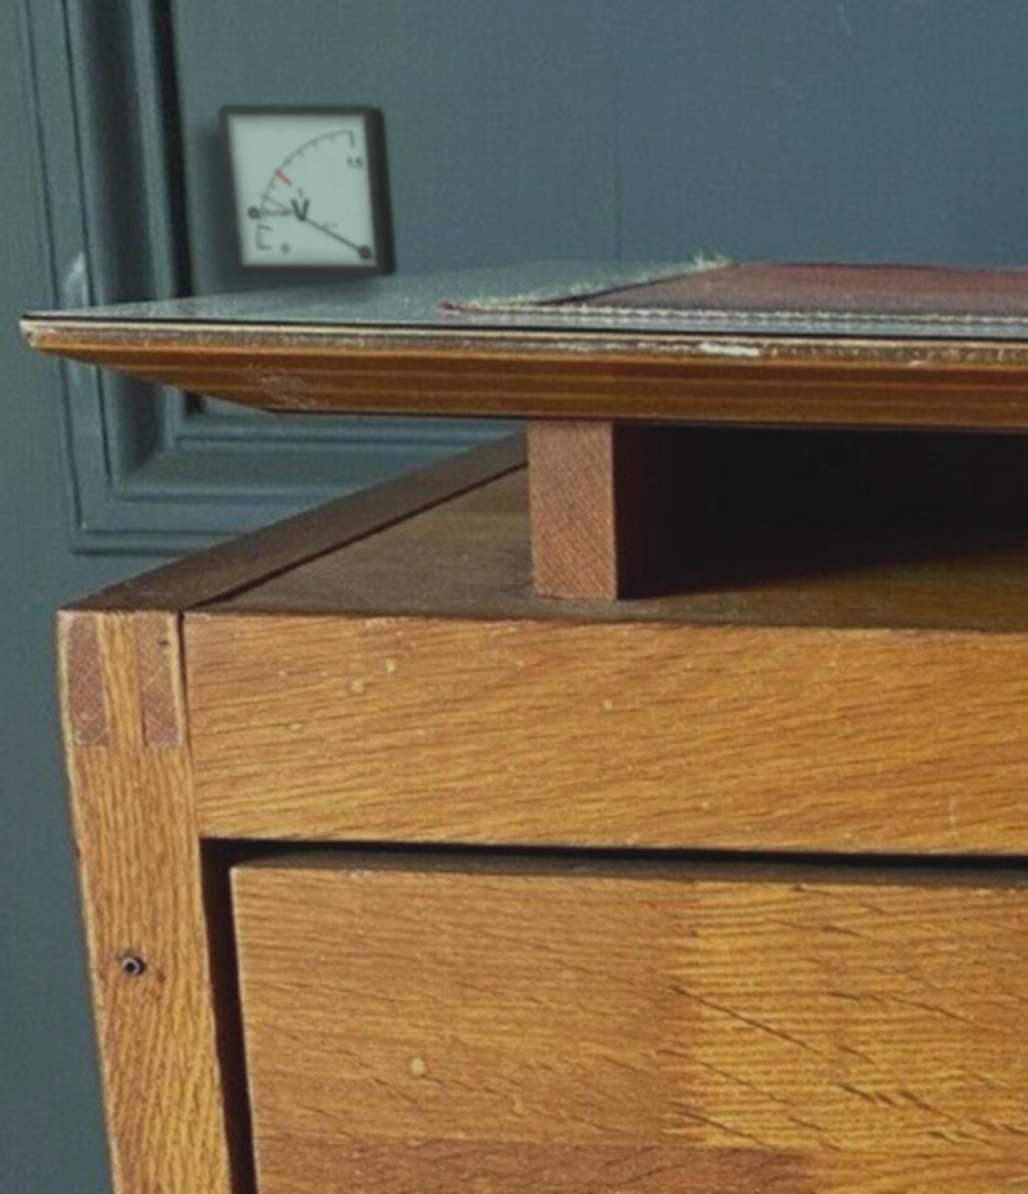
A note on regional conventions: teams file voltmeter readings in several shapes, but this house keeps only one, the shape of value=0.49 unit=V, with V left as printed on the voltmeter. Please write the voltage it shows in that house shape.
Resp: value=0.8 unit=V
